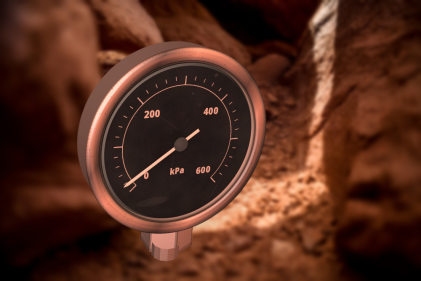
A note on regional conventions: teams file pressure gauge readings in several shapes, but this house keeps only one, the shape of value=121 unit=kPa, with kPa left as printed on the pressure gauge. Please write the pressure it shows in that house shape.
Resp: value=20 unit=kPa
